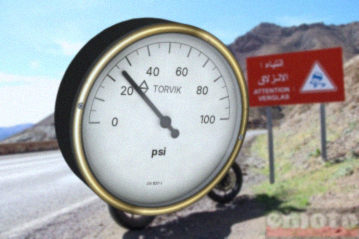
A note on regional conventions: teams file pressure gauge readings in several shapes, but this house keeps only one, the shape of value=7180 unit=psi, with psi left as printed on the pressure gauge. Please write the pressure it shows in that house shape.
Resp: value=25 unit=psi
